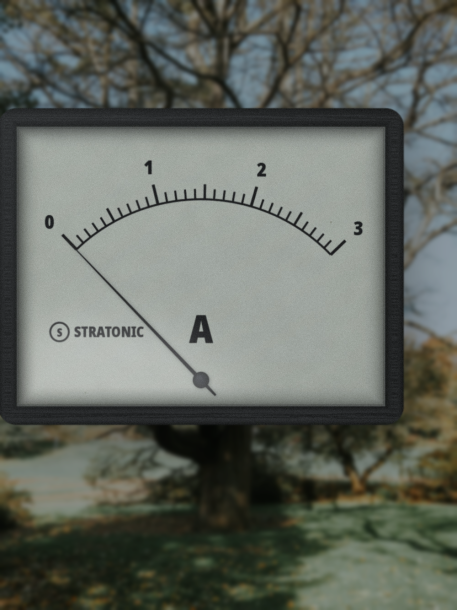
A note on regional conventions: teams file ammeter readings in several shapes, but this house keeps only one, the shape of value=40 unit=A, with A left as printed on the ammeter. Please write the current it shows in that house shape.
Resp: value=0 unit=A
